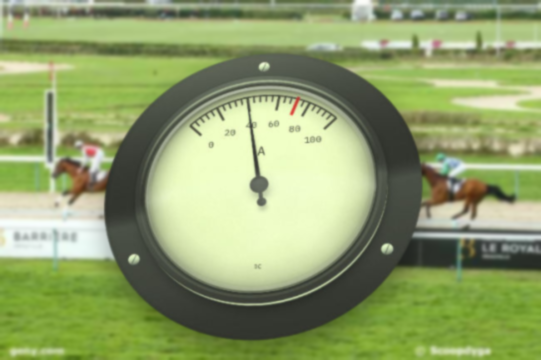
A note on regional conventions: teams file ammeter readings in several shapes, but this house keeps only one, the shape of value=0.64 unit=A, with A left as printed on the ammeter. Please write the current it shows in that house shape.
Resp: value=40 unit=A
